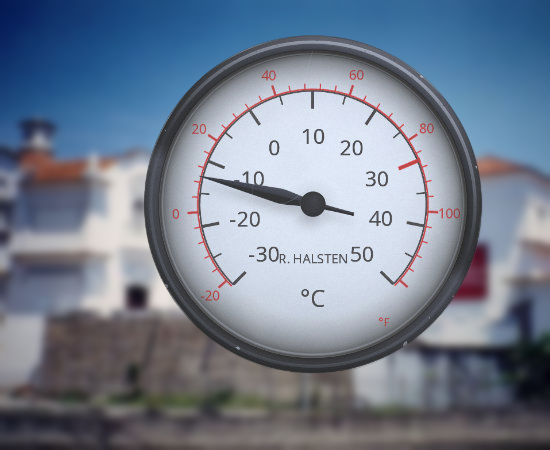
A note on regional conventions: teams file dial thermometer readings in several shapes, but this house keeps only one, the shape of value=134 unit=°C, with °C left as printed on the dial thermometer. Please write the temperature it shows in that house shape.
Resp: value=-12.5 unit=°C
